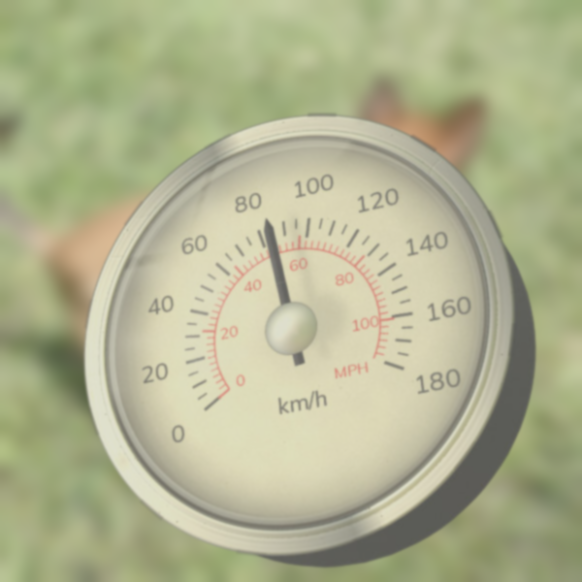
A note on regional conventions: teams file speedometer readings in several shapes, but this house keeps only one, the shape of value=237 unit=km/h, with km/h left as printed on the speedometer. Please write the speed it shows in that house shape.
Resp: value=85 unit=km/h
